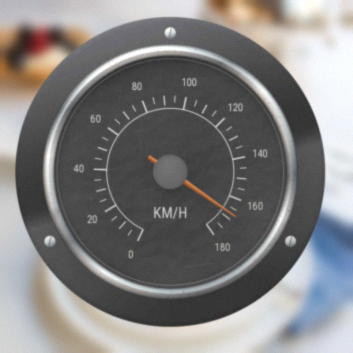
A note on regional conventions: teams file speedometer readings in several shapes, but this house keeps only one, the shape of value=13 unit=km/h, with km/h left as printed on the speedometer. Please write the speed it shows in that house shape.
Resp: value=167.5 unit=km/h
